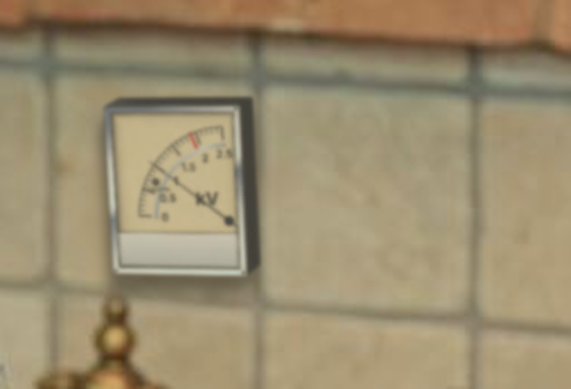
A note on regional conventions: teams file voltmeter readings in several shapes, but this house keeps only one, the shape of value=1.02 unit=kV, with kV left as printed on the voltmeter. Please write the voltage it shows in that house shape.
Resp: value=1 unit=kV
